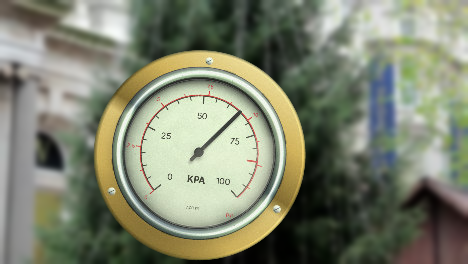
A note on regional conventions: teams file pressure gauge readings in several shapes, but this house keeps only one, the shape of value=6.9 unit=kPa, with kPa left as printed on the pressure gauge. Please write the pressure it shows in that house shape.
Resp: value=65 unit=kPa
